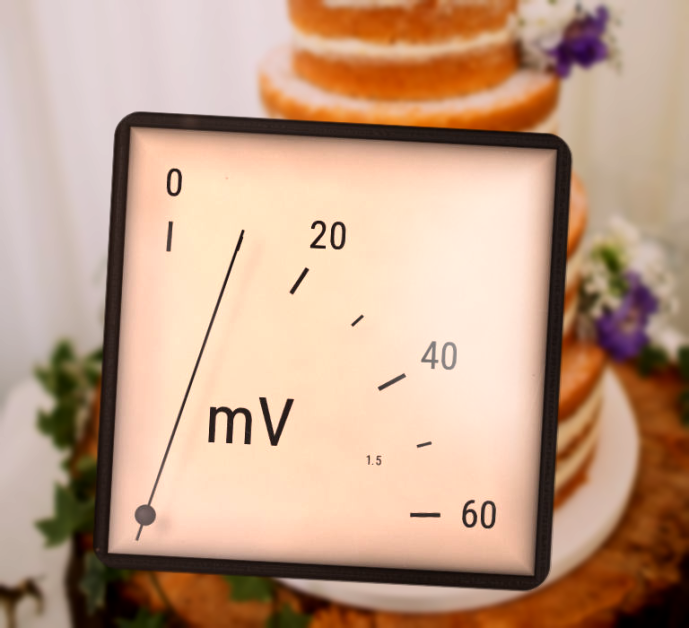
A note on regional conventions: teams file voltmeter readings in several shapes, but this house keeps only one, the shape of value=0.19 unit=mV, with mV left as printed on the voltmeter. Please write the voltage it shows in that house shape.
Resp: value=10 unit=mV
